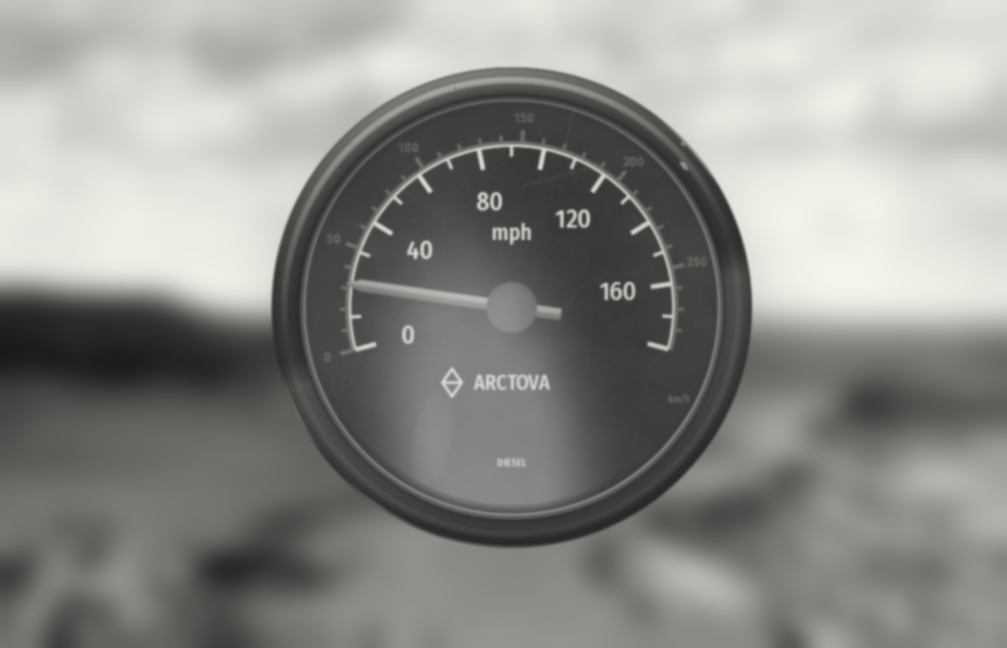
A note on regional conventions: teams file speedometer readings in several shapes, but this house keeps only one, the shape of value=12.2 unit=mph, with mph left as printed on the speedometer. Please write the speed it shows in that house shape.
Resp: value=20 unit=mph
